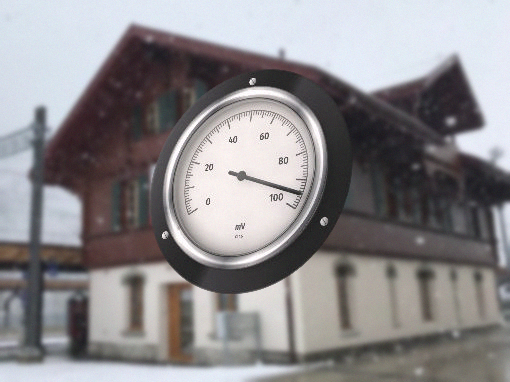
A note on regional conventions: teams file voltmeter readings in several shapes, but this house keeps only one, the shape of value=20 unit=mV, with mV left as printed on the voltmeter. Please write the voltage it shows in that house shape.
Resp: value=95 unit=mV
